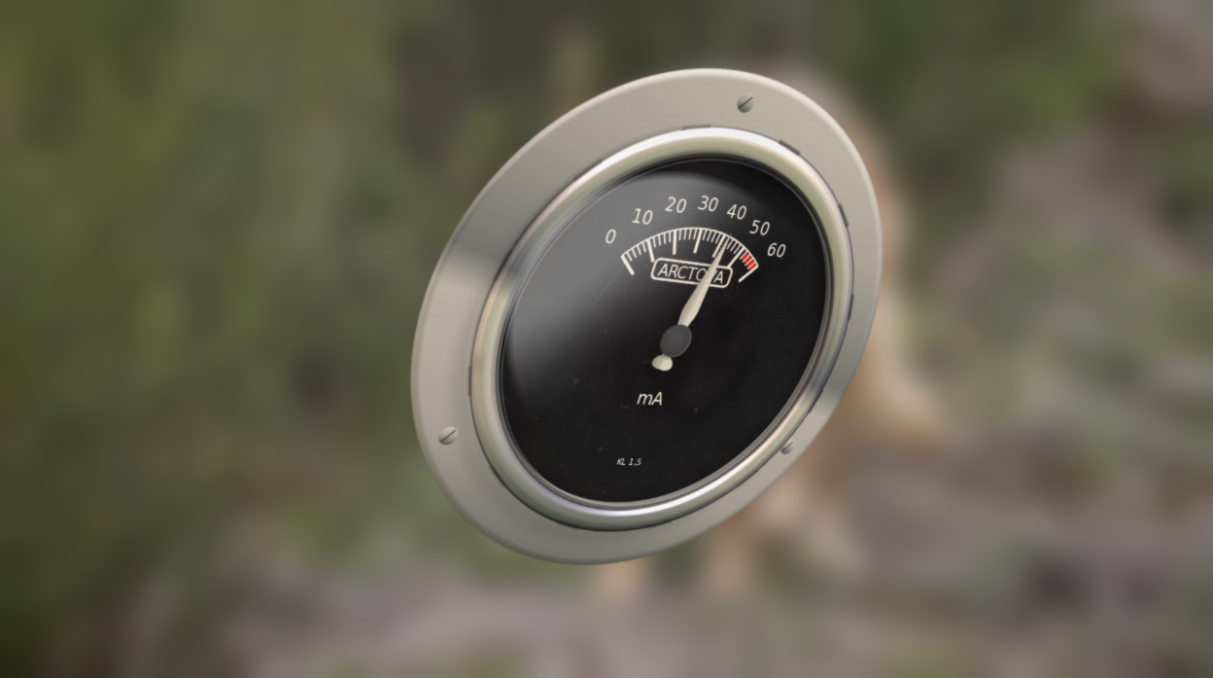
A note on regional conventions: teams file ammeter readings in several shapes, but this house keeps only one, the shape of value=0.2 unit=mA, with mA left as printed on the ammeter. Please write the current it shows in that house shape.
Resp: value=40 unit=mA
